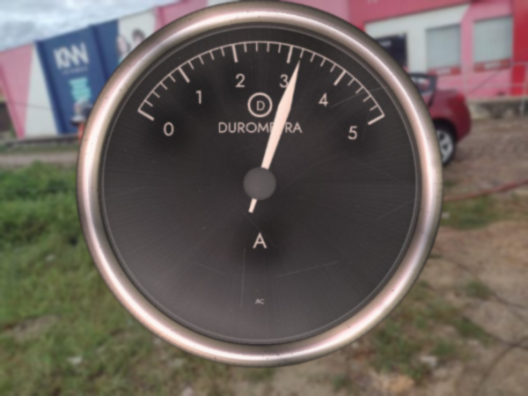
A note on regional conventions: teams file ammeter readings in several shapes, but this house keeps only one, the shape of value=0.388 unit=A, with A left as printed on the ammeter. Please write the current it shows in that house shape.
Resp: value=3.2 unit=A
